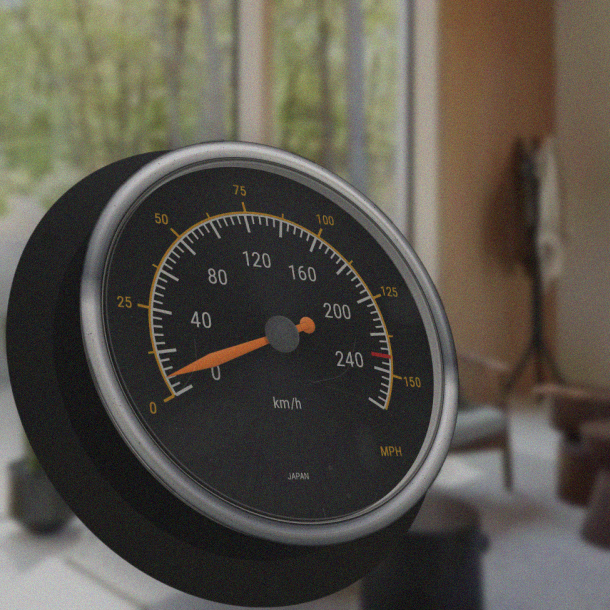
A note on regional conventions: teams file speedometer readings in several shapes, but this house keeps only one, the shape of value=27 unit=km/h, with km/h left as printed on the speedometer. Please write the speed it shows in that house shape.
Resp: value=8 unit=km/h
